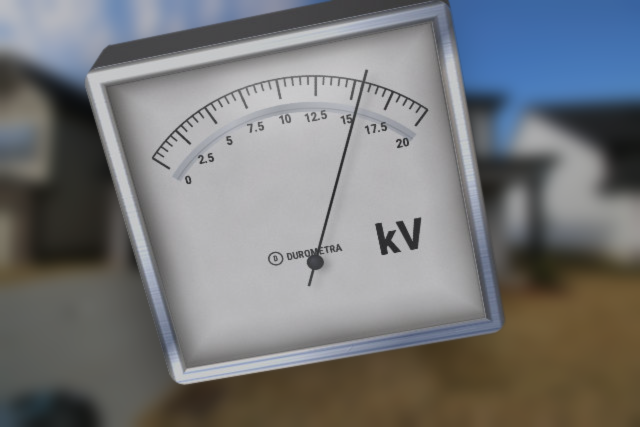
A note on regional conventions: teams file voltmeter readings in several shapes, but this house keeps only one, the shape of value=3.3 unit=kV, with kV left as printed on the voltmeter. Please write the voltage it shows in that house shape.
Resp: value=15.5 unit=kV
